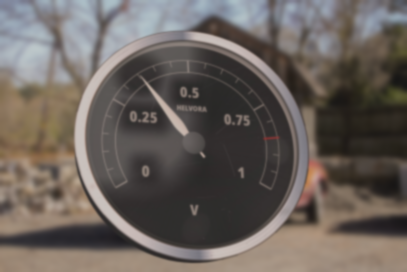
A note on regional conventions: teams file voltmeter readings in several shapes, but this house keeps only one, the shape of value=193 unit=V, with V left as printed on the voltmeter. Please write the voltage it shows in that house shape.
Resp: value=0.35 unit=V
